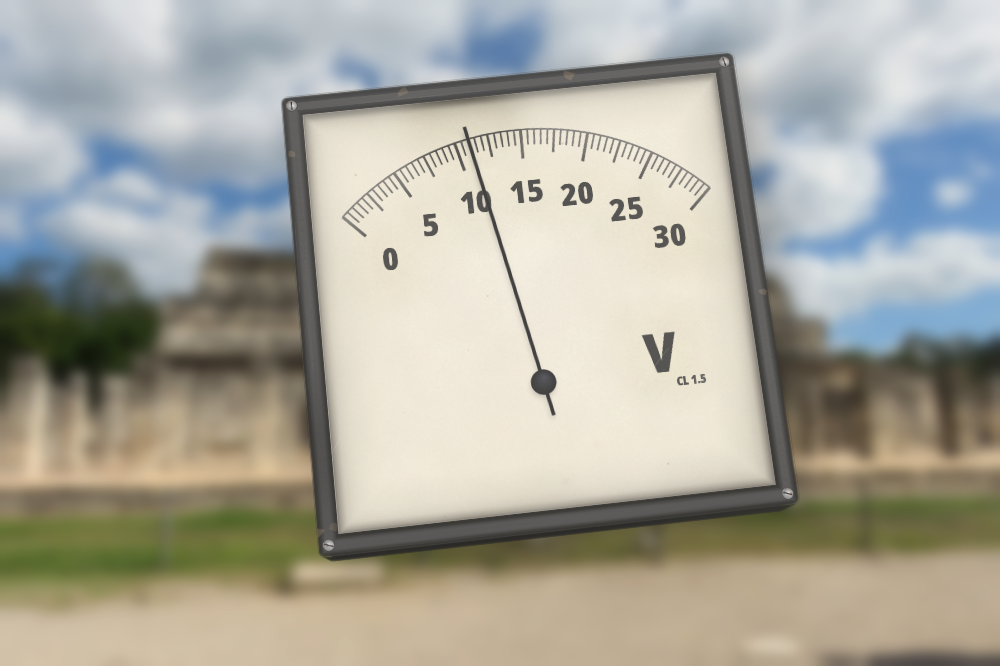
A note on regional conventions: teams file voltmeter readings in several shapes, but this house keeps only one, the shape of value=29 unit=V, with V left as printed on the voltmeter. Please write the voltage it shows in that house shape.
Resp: value=11 unit=V
